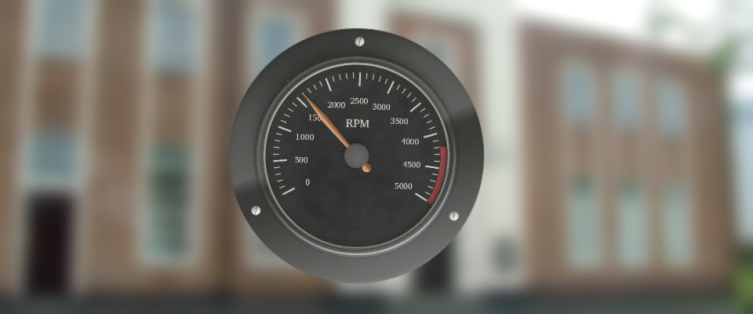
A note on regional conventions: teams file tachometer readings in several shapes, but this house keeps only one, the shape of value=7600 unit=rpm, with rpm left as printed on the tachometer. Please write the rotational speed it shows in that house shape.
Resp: value=1600 unit=rpm
